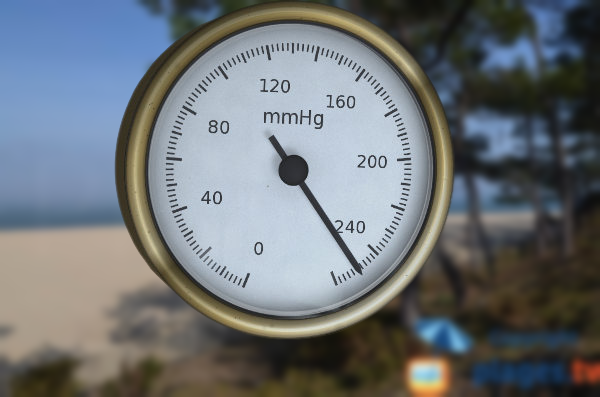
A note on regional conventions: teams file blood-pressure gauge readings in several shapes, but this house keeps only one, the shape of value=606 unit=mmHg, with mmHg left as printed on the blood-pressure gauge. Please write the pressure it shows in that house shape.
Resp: value=250 unit=mmHg
